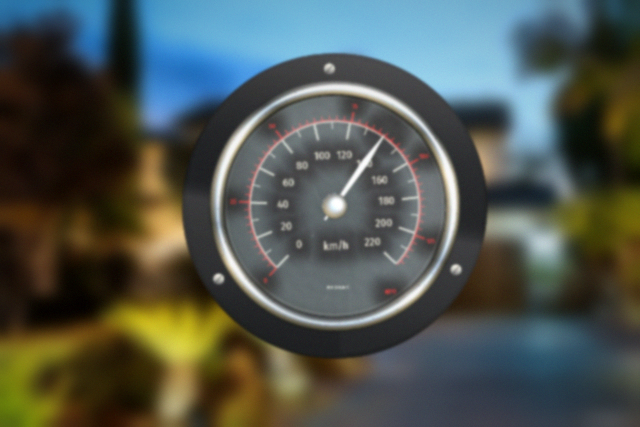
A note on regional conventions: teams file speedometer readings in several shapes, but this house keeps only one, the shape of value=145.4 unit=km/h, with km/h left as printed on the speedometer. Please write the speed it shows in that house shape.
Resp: value=140 unit=km/h
